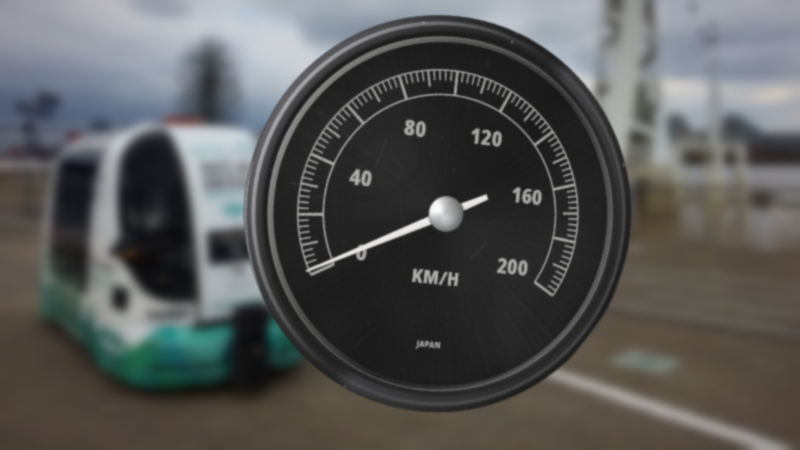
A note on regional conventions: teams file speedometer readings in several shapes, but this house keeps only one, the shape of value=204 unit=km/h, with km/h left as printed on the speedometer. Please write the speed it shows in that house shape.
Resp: value=2 unit=km/h
